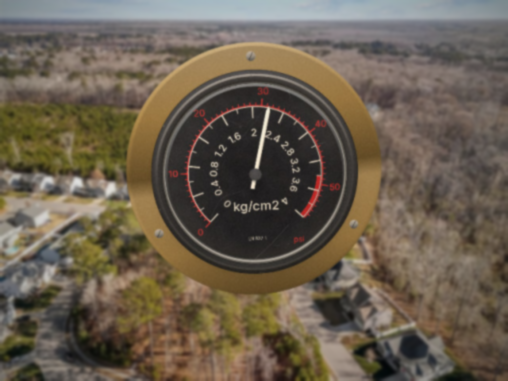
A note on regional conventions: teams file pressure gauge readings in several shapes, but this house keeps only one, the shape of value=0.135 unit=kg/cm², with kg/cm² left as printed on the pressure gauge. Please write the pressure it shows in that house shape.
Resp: value=2.2 unit=kg/cm²
